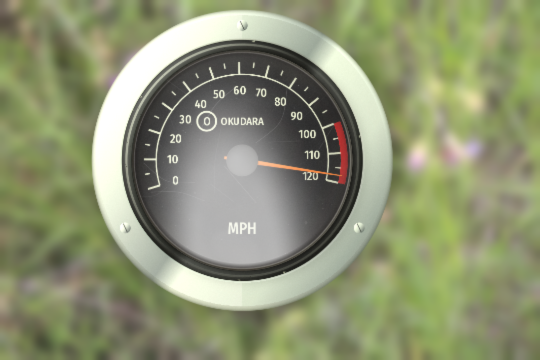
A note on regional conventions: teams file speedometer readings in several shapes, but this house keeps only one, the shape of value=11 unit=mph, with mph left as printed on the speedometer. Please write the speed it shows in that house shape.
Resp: value=117.5 unit=mph
